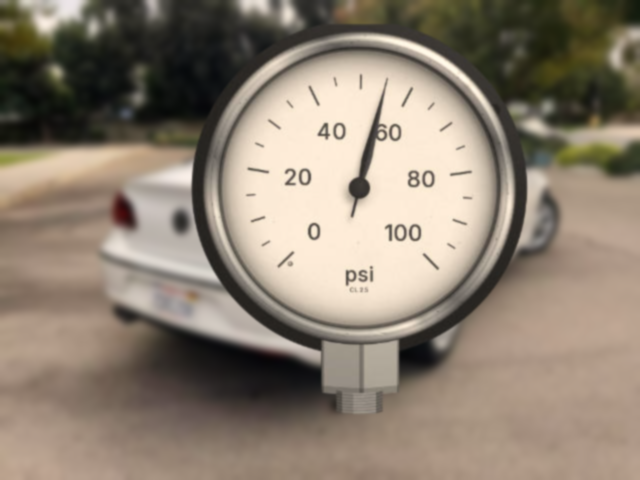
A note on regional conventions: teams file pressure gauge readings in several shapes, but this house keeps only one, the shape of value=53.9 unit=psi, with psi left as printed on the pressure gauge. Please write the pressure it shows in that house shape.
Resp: value=55 unit=psi
